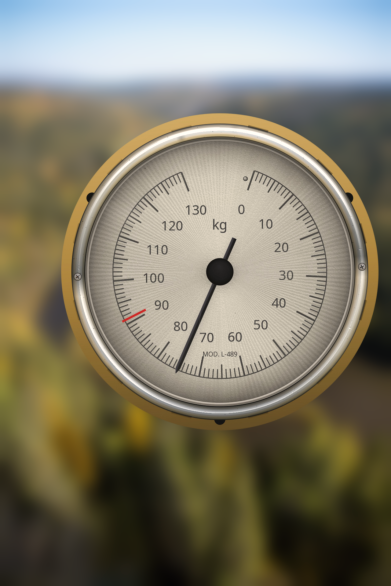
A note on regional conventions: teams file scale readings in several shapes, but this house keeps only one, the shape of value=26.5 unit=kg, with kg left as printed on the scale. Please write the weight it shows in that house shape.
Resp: value=75 unit=kg
